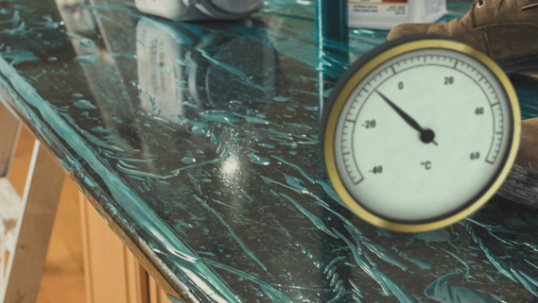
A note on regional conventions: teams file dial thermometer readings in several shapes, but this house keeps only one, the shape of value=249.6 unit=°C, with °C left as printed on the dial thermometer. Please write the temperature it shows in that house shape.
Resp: value=-8 unit=°C
